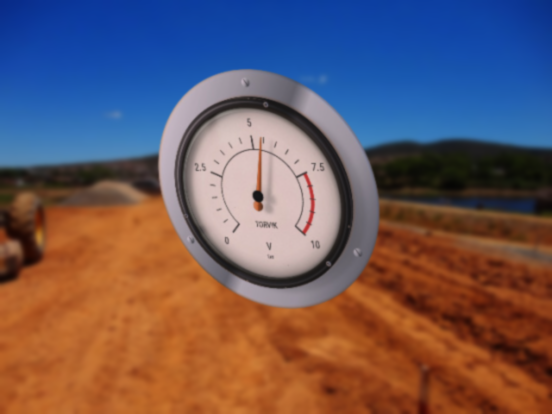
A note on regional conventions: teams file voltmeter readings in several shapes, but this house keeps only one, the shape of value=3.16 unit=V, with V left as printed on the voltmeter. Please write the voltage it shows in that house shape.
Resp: value=5.5 unit=V
